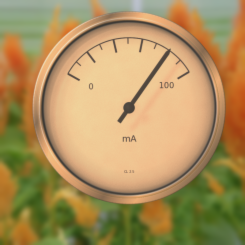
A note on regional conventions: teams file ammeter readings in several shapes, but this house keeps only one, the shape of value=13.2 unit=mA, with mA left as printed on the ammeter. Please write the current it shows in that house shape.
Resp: value=80 unit=mA
